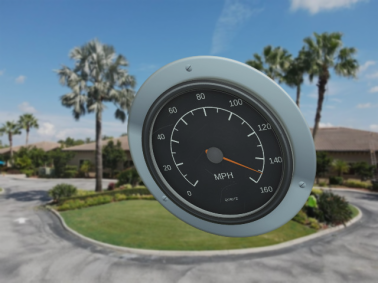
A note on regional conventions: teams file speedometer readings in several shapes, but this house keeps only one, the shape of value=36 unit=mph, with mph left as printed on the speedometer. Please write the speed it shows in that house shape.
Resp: value=150 unit=mph
